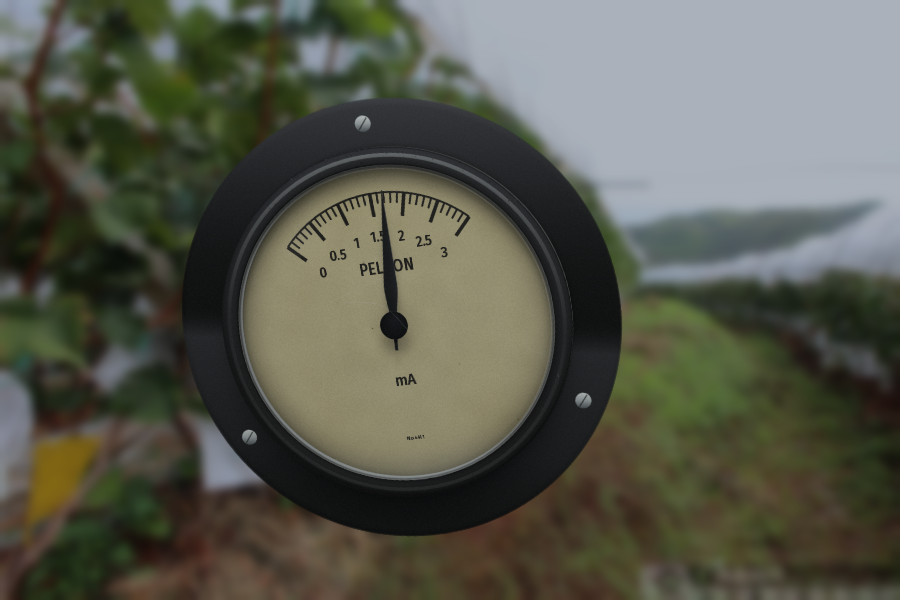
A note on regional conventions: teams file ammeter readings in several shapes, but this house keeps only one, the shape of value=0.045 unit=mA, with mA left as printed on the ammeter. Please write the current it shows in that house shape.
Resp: value=1.7 unit=mA
